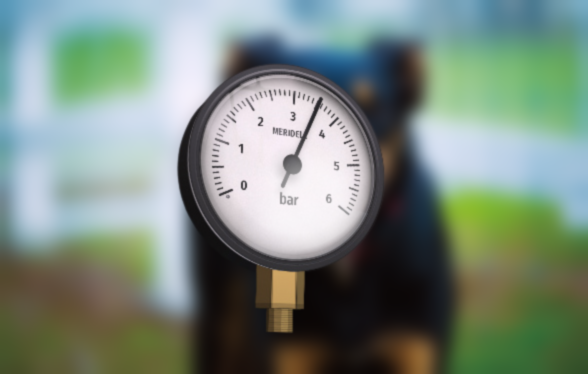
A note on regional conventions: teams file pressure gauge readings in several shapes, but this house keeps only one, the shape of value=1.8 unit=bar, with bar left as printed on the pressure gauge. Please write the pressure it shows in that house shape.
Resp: value=3.5 unit=bar
